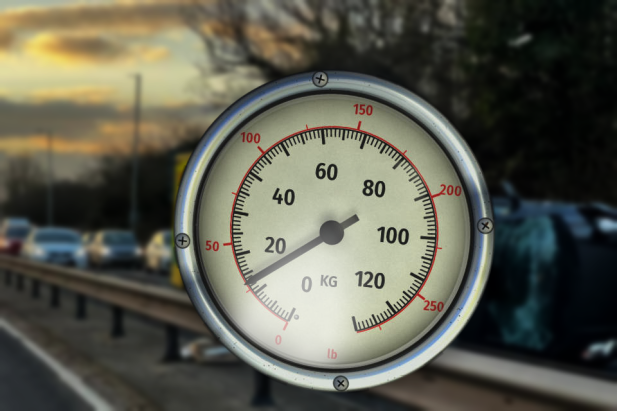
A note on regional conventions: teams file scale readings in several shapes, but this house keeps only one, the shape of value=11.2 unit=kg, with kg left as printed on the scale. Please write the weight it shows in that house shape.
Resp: value=13 unit=kg
